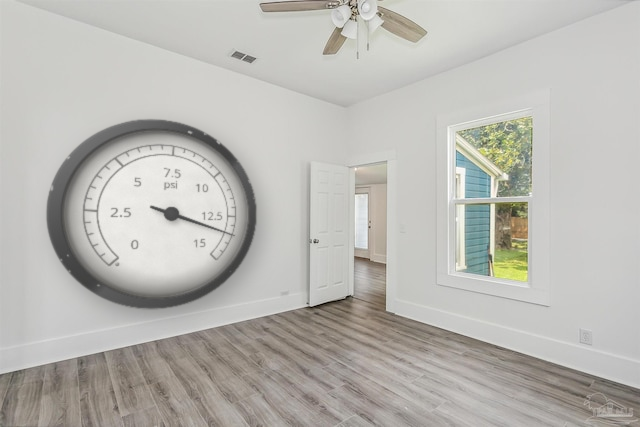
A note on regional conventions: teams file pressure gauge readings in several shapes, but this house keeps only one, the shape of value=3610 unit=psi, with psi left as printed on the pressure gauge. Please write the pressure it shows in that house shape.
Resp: value=13.5 unit=psi
